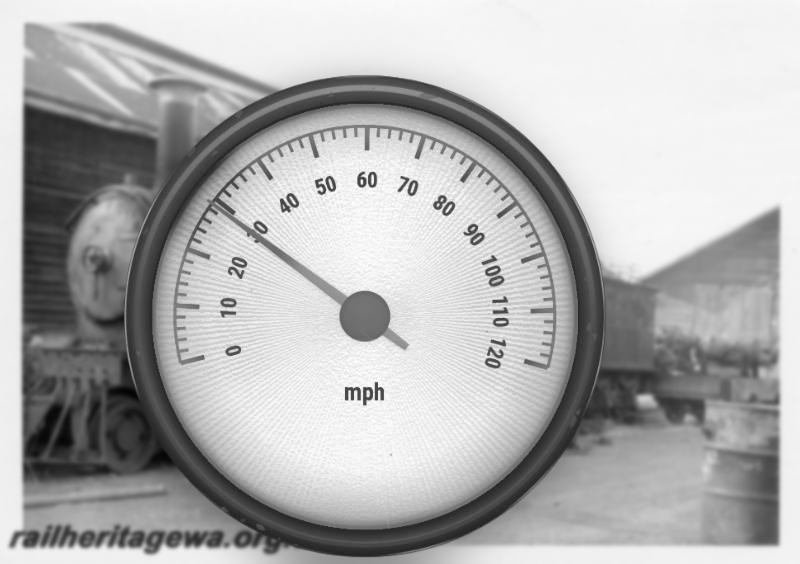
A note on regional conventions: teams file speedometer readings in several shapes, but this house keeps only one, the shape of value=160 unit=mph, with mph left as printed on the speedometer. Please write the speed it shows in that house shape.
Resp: value=29 unit=mph
